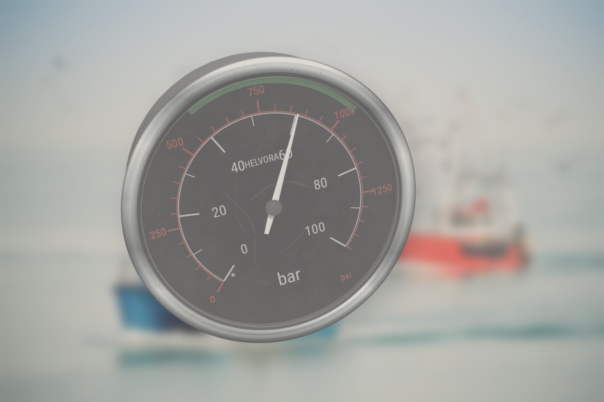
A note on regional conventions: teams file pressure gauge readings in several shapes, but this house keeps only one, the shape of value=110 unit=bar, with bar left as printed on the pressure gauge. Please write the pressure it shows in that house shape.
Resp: value=60 unit=bar
